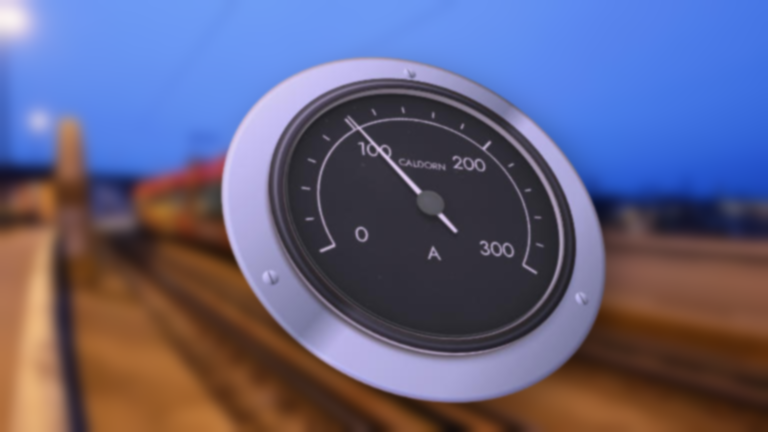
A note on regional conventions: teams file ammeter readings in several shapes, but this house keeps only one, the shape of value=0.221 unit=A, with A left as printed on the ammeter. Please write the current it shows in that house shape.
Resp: value=100 unit=A
